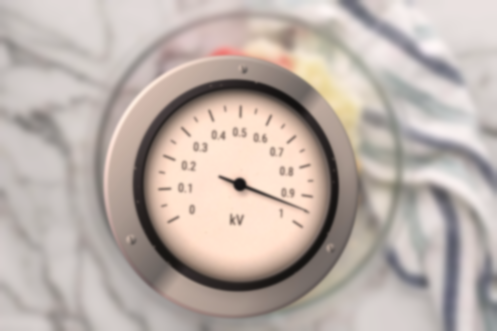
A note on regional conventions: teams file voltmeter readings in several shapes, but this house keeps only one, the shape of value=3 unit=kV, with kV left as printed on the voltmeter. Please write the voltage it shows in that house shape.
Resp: value=0.95 unit=kV
